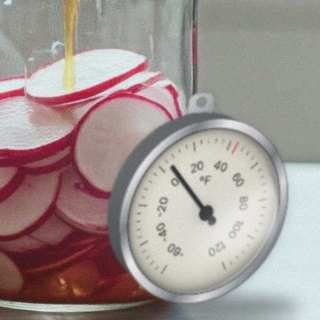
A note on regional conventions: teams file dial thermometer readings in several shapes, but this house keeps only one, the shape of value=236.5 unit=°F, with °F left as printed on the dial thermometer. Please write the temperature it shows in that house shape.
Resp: value=4 unit=°F
